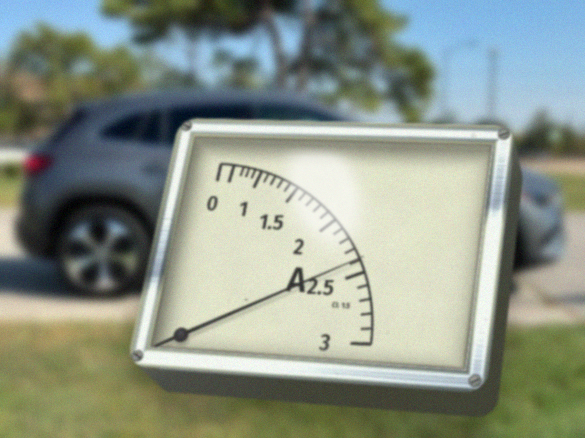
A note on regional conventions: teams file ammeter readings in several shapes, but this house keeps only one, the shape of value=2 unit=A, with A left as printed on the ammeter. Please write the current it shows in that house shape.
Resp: value=2.4 unit=A
